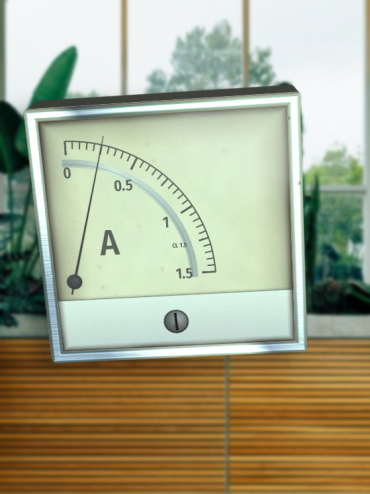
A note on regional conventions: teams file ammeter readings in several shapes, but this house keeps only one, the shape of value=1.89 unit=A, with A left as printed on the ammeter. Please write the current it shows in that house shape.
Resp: value=0.25 unit=A
